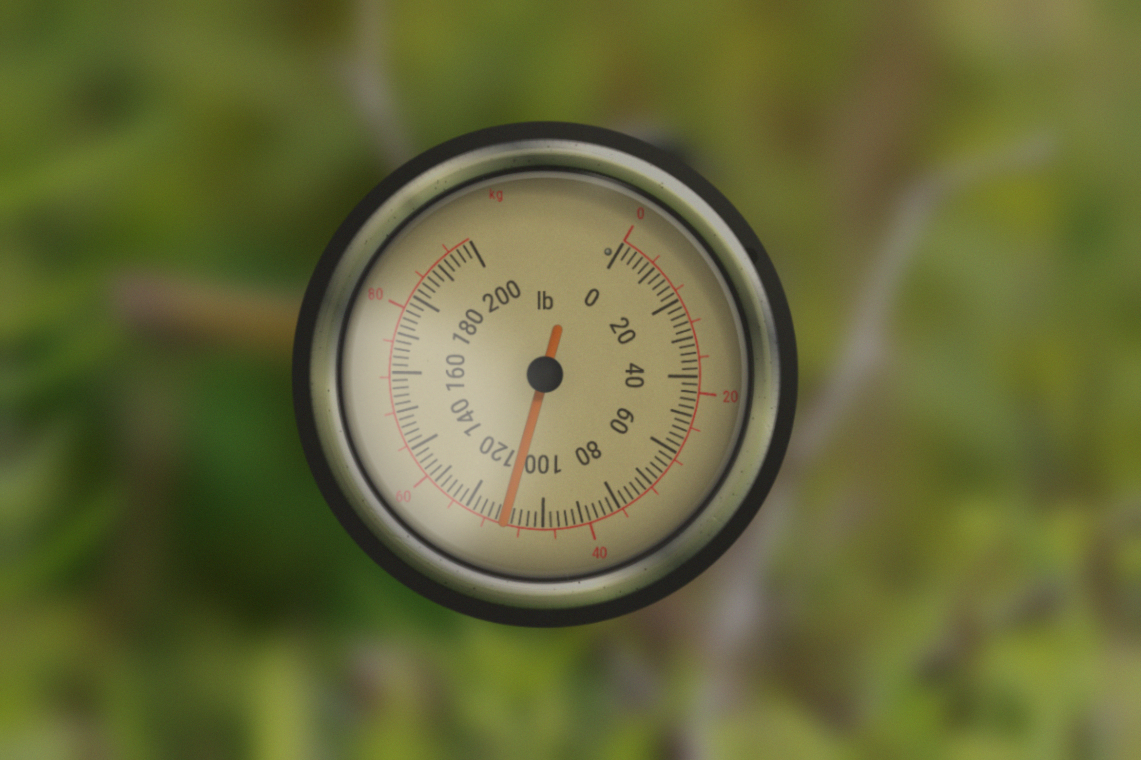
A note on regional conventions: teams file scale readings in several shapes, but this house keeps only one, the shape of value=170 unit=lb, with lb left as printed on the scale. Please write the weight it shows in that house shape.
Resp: value=110 unit=lb
